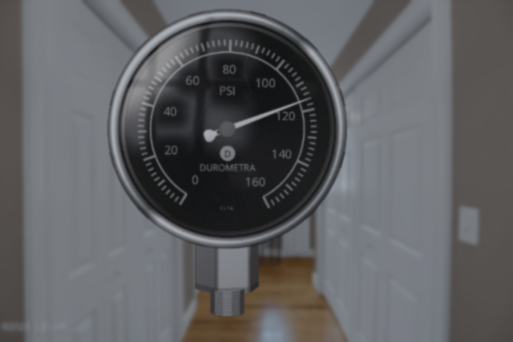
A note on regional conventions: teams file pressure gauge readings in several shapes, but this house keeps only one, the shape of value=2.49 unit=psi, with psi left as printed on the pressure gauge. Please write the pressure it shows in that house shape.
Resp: value=116 unit=psi
